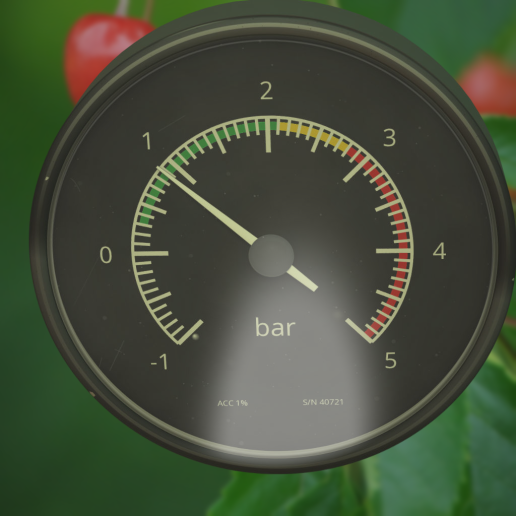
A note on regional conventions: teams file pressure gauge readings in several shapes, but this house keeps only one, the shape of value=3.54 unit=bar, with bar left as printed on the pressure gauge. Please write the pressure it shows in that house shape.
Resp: value=0.9 unit=bar
